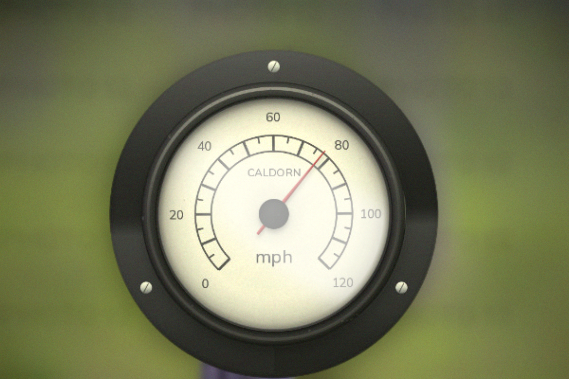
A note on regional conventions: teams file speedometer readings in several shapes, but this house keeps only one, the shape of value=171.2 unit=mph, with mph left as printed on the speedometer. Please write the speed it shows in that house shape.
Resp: value=77.5 unit=mph
